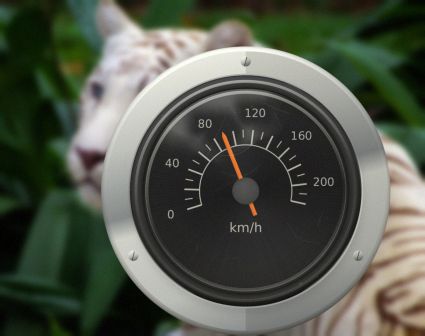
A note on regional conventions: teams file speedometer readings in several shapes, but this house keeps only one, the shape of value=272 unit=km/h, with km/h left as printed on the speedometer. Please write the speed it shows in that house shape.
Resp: value=90 unit=km/h
